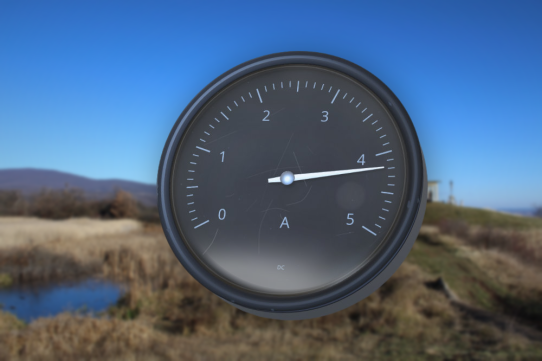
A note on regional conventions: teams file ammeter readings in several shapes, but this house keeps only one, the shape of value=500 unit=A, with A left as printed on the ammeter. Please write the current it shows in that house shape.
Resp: value=4.2 unit=A
